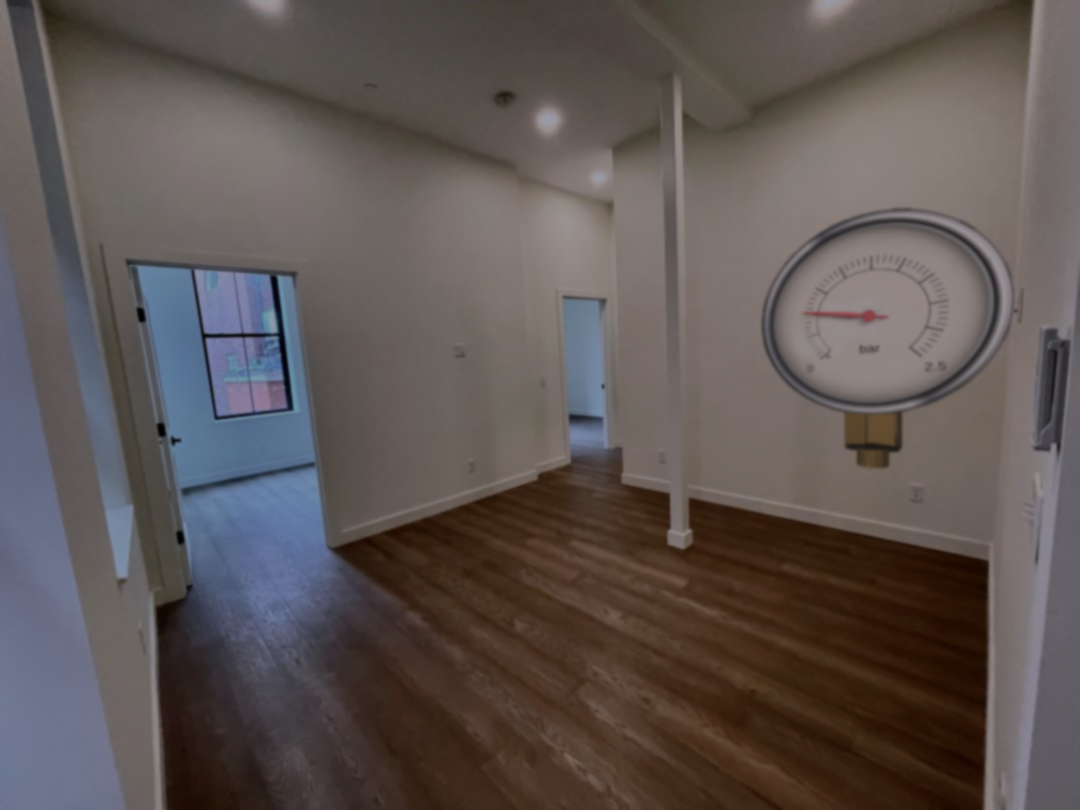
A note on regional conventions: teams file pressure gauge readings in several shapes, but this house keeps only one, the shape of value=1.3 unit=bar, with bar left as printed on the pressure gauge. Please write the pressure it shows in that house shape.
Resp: value=0.5 unit=bar
